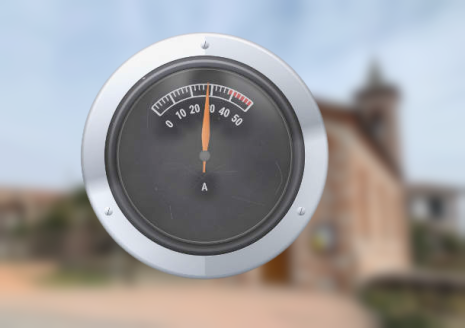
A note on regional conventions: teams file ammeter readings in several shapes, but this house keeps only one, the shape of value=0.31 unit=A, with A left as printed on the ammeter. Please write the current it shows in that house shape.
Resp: value=28 unit=A
